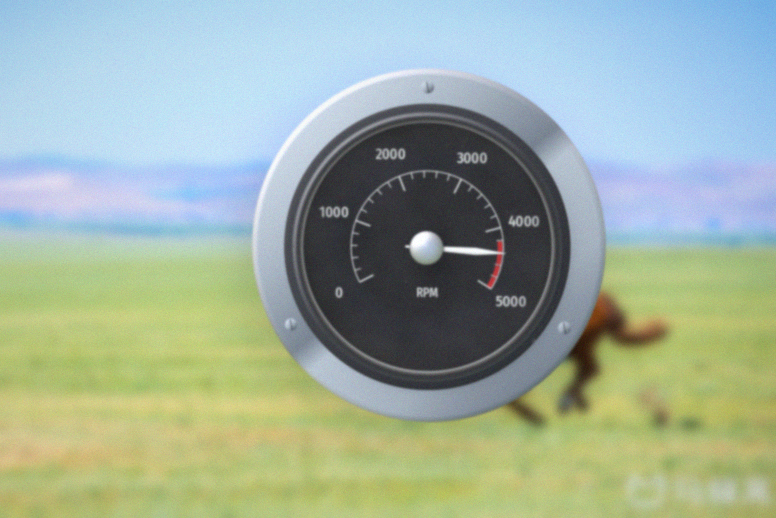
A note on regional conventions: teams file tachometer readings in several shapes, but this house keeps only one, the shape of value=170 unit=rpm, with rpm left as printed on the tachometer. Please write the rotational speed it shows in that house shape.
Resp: value=4400 unit=rpm
